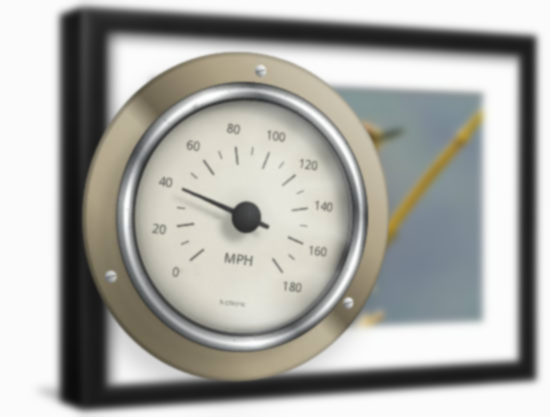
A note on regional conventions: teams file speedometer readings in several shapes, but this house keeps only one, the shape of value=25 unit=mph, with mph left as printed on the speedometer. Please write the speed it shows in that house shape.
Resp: value=40 unit=mph
